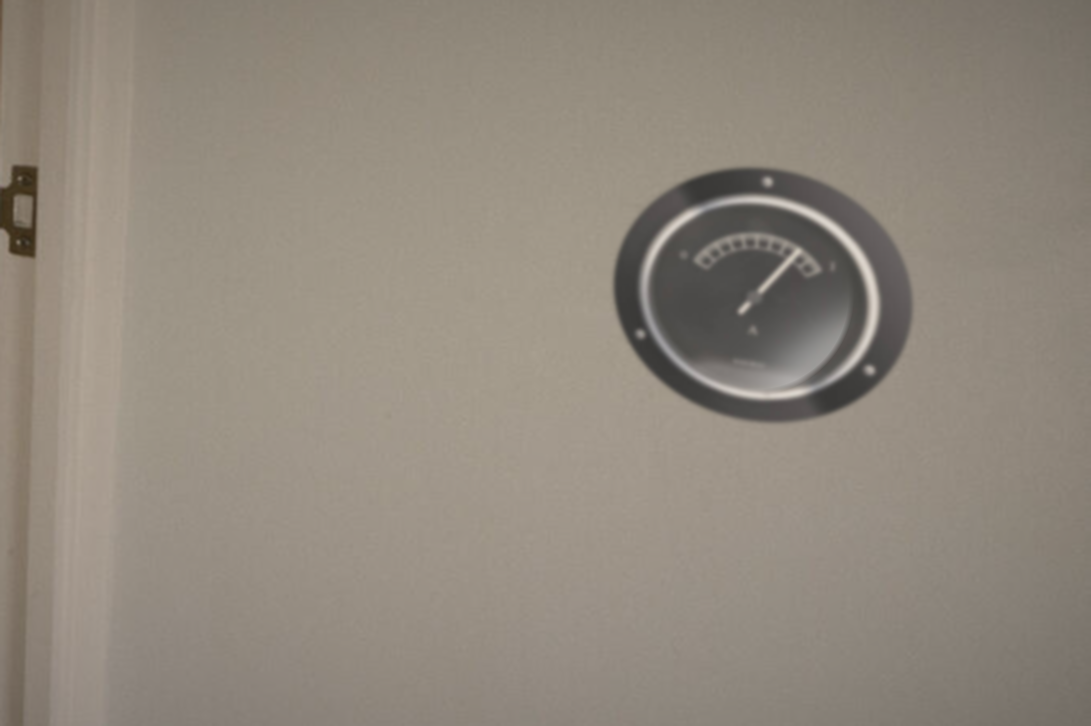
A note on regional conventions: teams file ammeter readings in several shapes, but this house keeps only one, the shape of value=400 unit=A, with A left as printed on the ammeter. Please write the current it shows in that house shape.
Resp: value=0.8 unit=A
